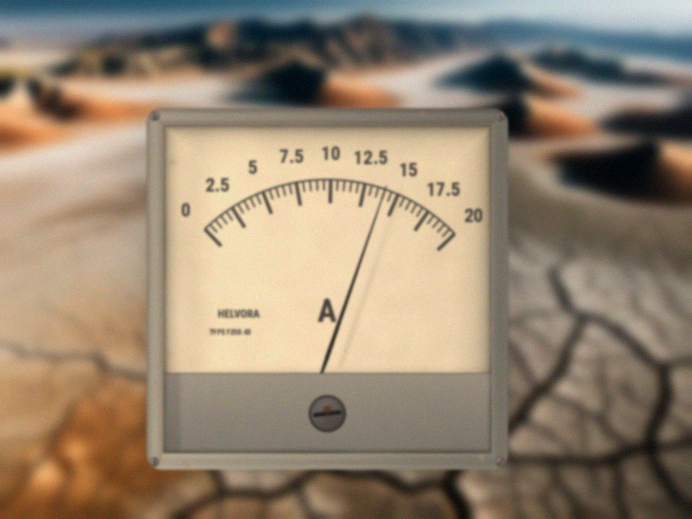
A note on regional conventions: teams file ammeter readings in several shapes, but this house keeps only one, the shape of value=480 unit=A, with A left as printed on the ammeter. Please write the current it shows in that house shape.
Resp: value=14 unit=A
